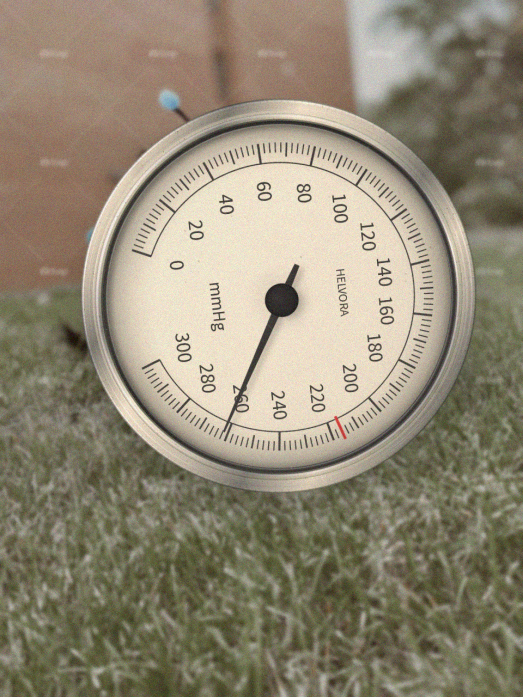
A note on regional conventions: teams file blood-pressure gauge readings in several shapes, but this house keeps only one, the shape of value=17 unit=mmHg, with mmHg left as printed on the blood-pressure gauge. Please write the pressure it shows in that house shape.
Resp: value=262 unit=mmHg
